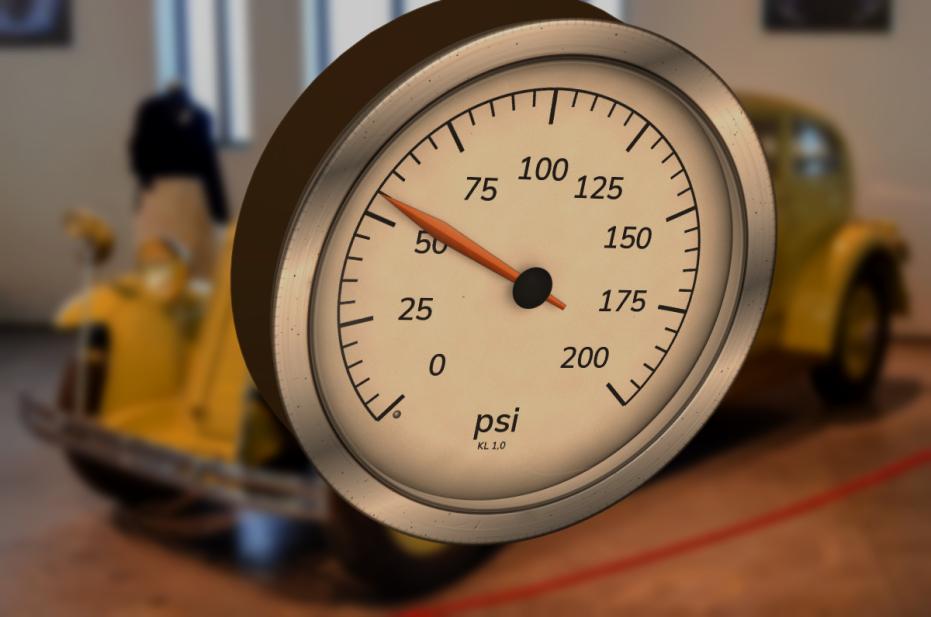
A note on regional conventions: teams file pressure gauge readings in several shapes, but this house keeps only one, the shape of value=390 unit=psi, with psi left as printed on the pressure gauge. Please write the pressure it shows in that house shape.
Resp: value=55 unit=psi
